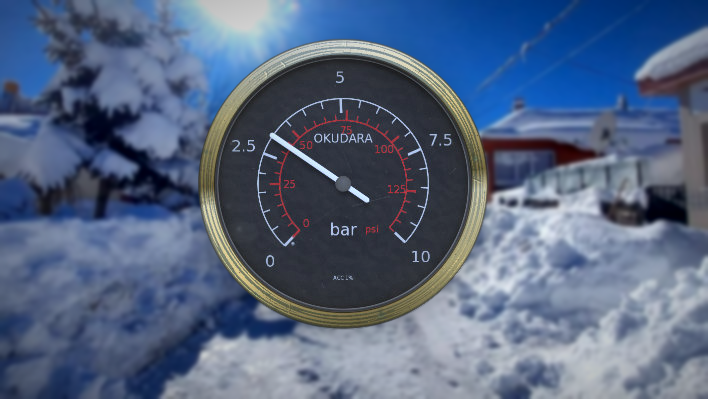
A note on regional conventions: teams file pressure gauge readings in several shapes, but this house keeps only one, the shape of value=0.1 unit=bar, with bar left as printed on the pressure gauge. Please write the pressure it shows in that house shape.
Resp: value=3 unit=bar
